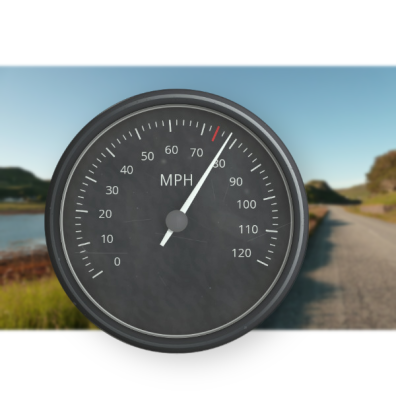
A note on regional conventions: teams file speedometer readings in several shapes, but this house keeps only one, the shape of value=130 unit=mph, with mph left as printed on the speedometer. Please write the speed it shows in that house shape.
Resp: value=78 unit=mph
